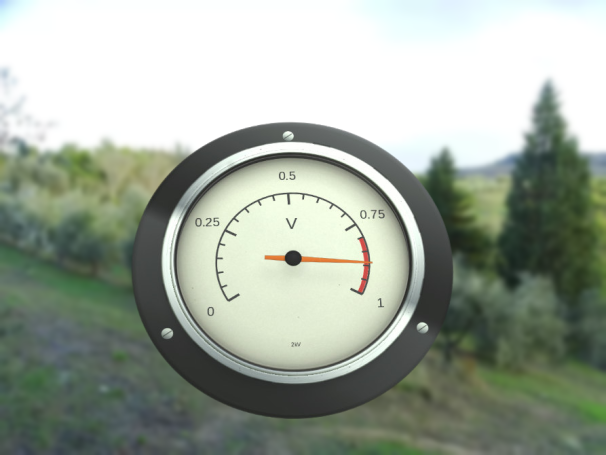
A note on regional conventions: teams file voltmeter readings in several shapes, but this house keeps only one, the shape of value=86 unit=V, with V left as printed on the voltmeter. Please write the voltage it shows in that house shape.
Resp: value=0.9 unit=V
